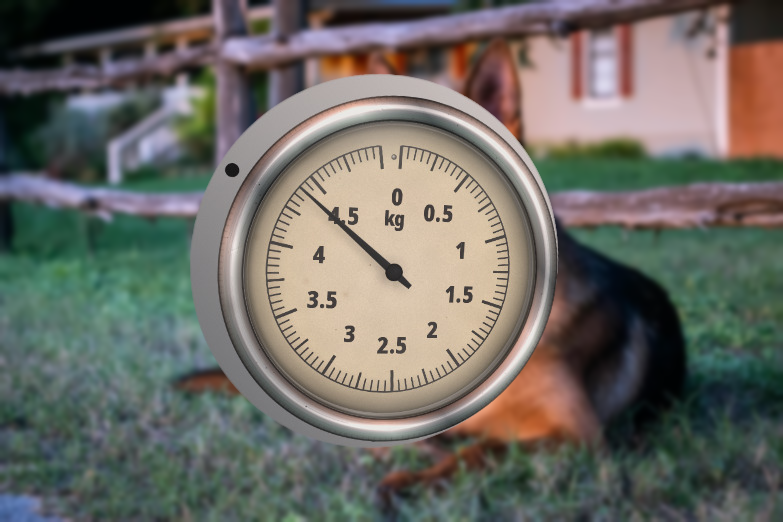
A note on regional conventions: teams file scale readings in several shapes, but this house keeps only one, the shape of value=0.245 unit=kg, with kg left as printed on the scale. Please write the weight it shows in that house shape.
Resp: value=4.4 unit=kg
